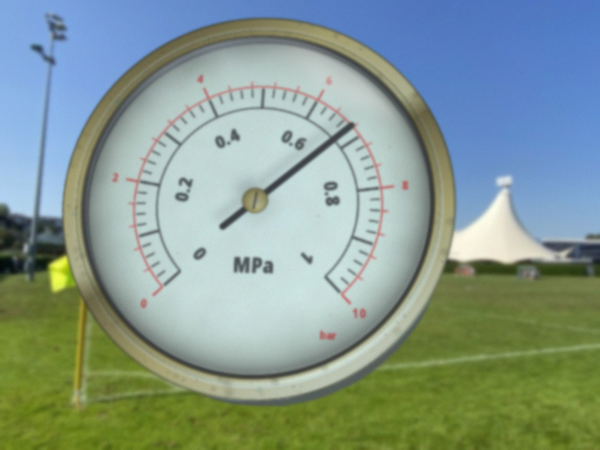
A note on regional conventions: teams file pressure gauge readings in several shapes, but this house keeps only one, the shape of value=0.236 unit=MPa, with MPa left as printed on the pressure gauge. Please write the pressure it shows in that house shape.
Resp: value=0.68 unit=MPa
